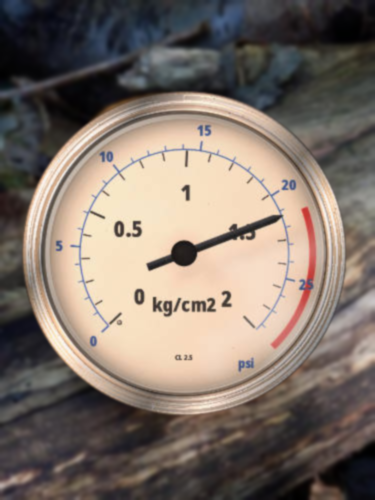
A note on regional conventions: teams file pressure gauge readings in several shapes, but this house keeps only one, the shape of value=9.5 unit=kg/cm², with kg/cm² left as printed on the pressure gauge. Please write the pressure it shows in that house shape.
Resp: value=1.5 unit=kg/cm²
